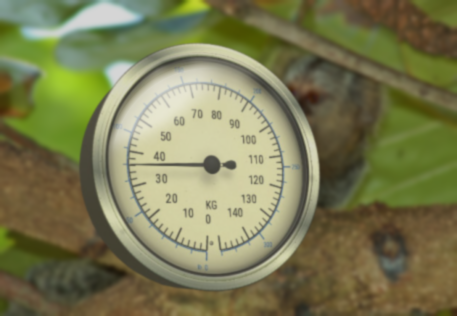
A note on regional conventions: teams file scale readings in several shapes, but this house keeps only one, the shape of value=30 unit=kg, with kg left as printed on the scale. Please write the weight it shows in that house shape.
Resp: value=36 unit=kg
